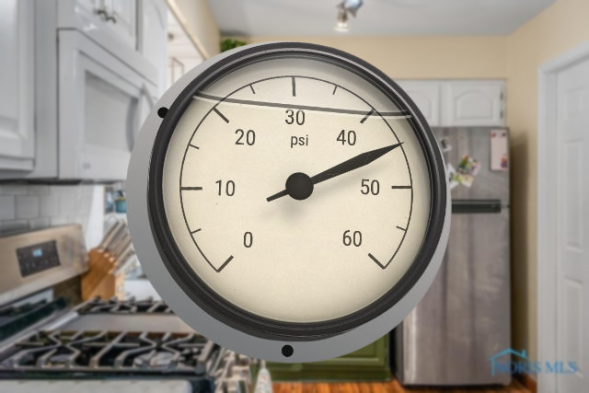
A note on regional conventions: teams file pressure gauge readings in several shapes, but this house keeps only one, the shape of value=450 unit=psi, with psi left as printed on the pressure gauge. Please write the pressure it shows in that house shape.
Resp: value=45 unit=psi
